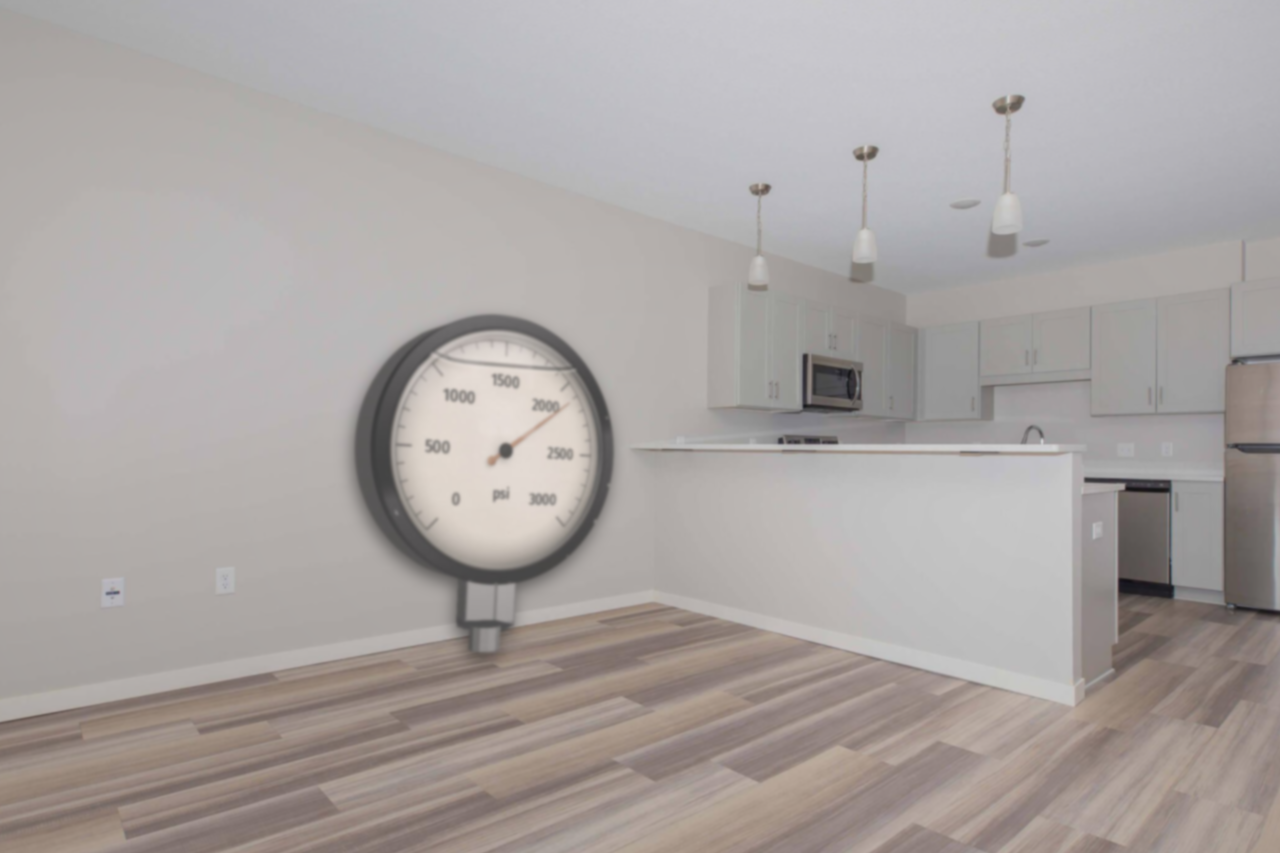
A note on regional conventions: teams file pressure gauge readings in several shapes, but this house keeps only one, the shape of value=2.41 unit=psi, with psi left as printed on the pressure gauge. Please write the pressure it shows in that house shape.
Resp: value=2100 unit=psi
